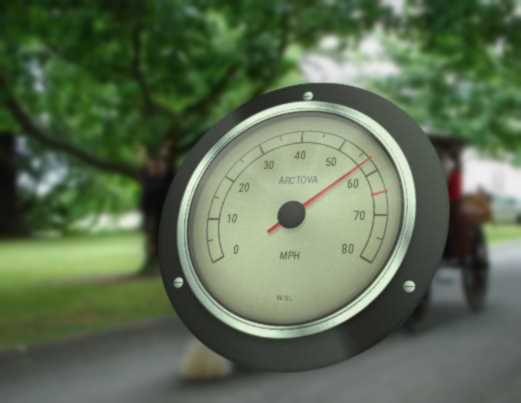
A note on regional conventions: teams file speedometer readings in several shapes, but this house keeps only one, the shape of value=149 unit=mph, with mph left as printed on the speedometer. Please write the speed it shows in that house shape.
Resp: value=57.5 unit=mph
